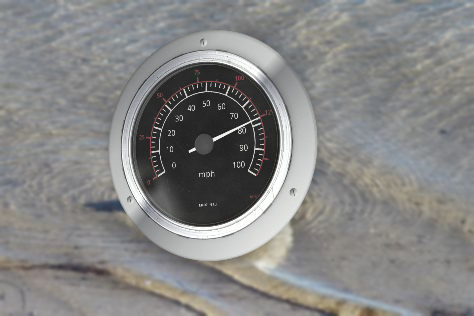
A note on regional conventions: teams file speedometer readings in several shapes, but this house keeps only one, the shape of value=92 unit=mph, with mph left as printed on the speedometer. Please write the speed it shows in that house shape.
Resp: value=78 unit=mph
